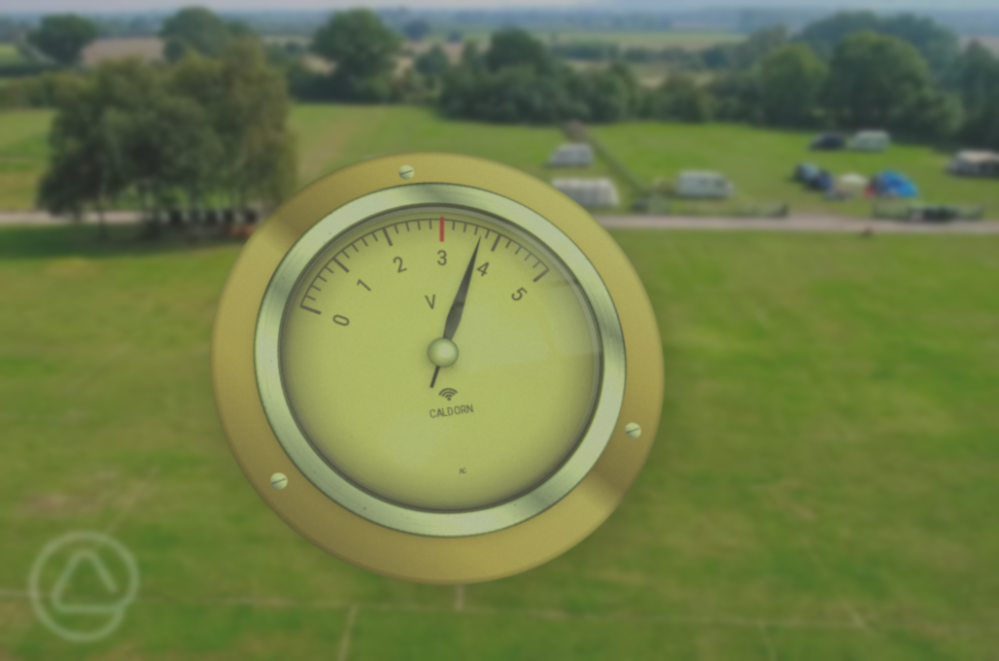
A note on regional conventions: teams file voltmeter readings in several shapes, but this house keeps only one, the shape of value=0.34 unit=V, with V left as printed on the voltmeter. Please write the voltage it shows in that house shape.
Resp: value=3.7 unit=V
